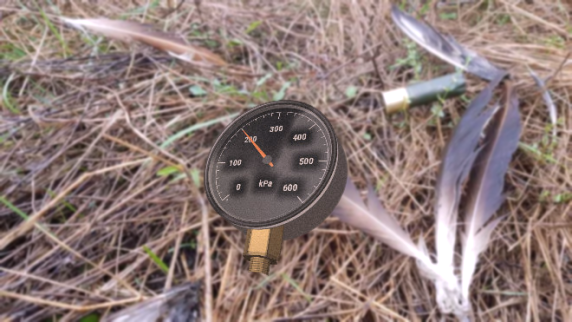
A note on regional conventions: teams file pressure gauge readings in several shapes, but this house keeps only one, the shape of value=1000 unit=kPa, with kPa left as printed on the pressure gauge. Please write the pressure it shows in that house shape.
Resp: value=200 unit=kPa
